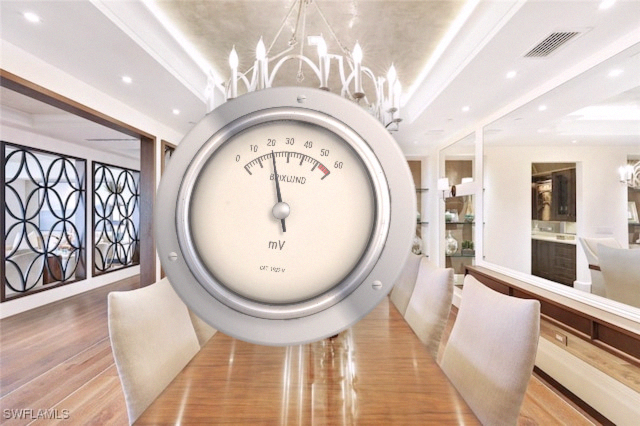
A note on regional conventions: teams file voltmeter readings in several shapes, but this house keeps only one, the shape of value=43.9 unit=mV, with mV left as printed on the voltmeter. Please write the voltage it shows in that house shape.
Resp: value=20 unit=mV
